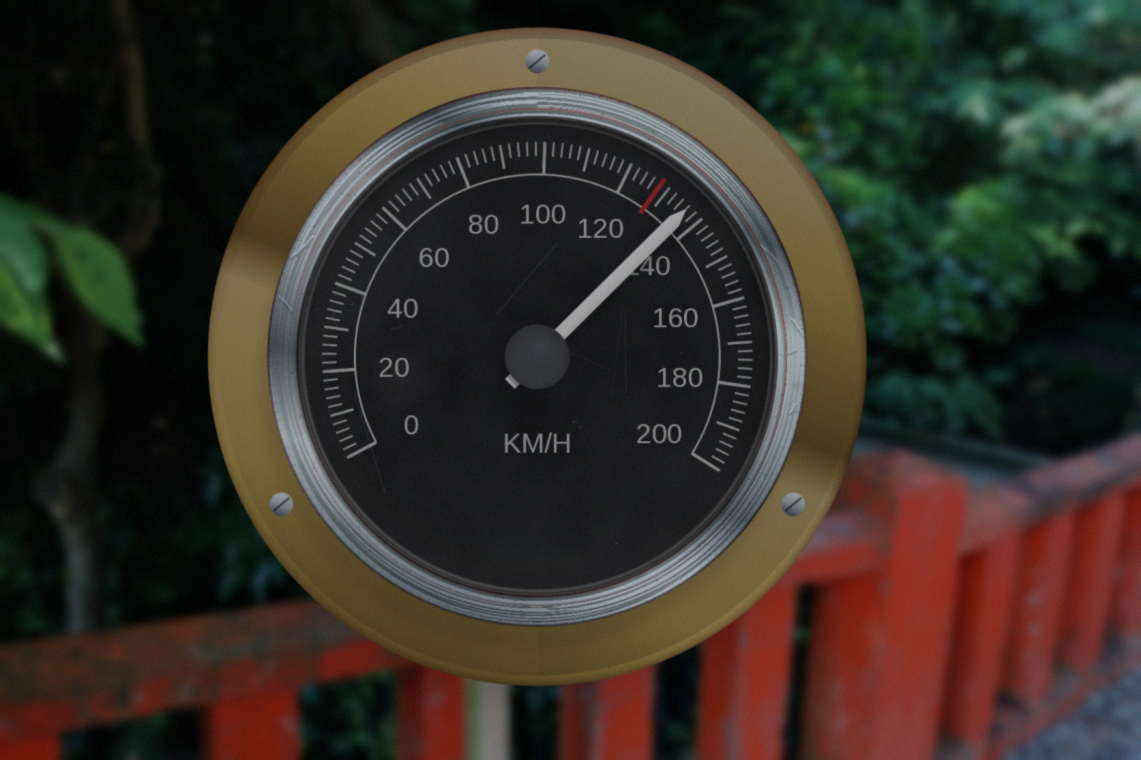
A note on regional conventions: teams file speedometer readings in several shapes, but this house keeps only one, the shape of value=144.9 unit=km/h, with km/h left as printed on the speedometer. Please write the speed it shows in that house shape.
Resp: value=136 unit=km/h
